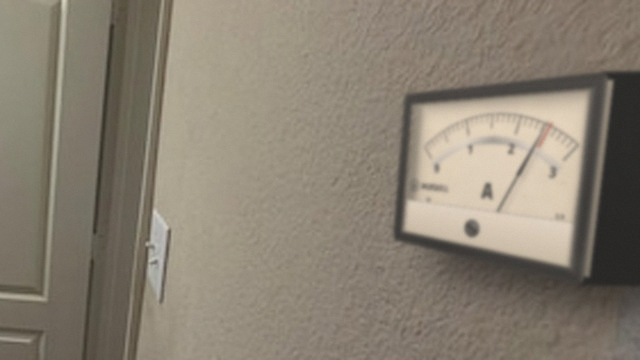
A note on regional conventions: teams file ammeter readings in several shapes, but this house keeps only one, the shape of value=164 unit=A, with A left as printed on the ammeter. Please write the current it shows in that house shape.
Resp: value=2.5 unit=A
